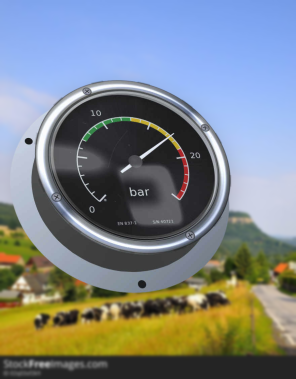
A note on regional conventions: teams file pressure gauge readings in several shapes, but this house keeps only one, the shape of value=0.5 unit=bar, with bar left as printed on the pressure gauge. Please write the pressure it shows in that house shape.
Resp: value=17.5 unit=bar
